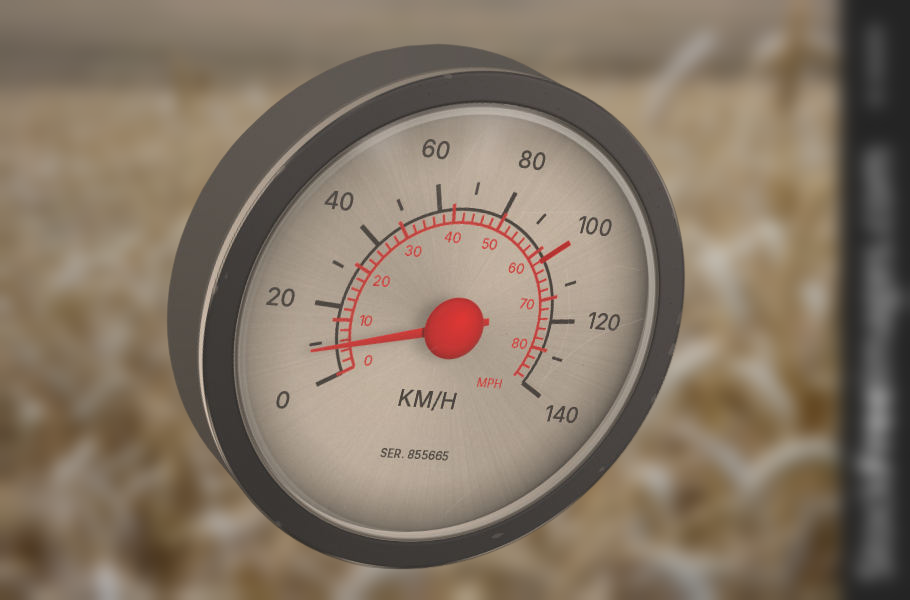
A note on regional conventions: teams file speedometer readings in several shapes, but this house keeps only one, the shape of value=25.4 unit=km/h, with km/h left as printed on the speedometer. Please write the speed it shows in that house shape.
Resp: value=10 unit=km/h
